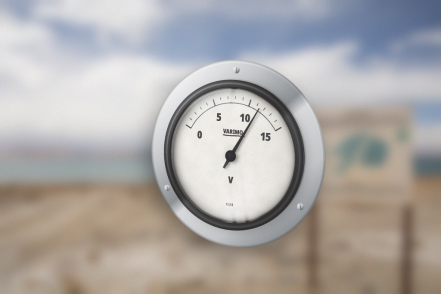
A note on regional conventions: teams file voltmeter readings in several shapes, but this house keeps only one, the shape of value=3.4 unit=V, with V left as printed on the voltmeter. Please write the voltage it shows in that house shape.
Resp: value=11.5 unit=V
